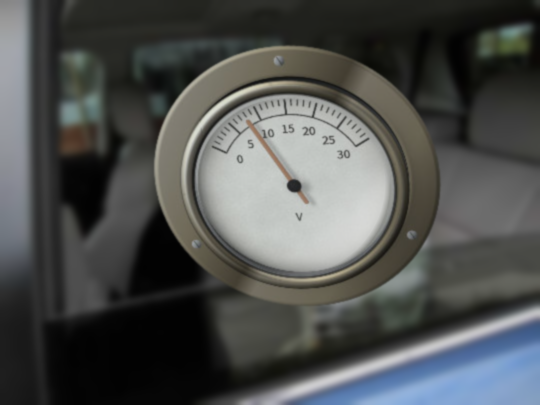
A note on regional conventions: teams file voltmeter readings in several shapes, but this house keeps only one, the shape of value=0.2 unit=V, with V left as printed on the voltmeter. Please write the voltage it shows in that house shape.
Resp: value=8 unit=V
